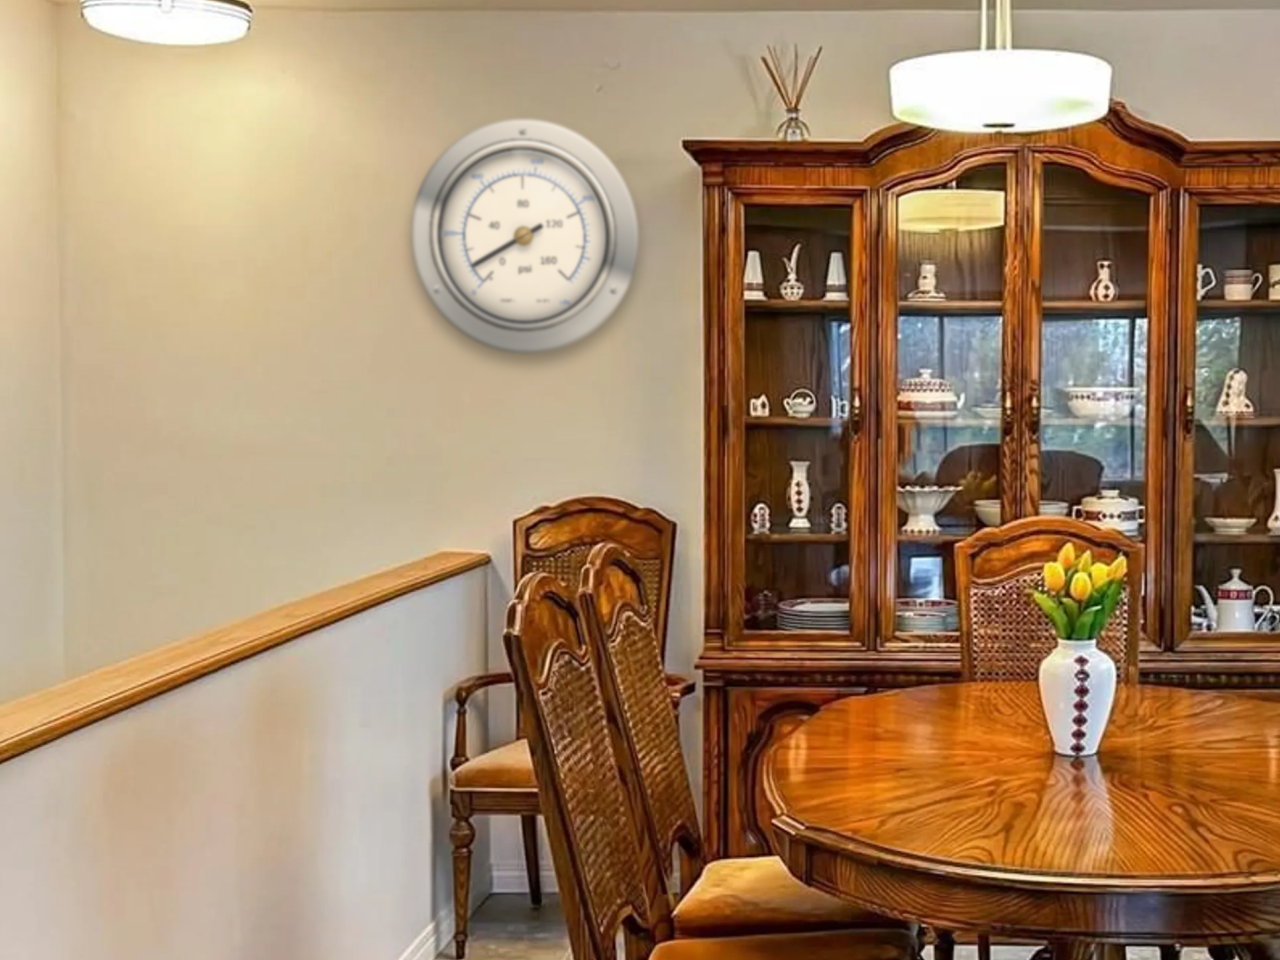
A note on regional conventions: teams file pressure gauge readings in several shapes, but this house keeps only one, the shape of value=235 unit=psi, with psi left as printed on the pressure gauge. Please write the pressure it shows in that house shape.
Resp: value=10 unit=psi
